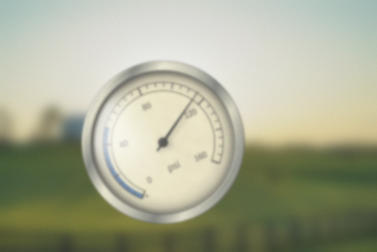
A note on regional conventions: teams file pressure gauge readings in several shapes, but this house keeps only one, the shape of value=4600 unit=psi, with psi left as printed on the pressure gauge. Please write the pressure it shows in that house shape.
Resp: value=115 unit=psi
